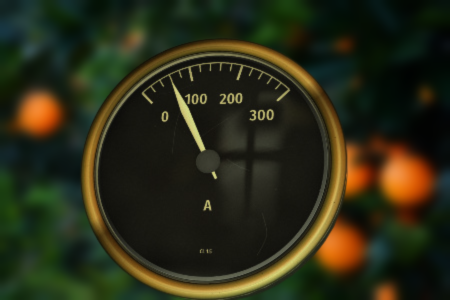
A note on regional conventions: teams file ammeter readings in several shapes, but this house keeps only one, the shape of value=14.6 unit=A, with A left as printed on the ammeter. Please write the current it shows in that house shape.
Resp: value=60 unit=A
